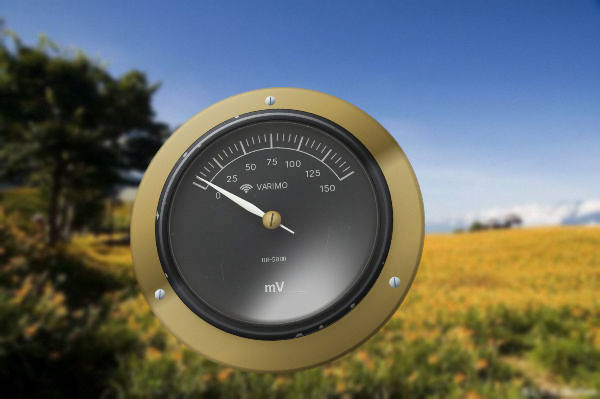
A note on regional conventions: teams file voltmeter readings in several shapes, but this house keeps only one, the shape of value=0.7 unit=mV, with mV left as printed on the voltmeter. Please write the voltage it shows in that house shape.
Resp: value=5 unit=mV
